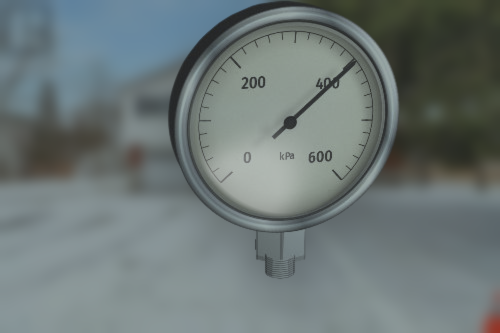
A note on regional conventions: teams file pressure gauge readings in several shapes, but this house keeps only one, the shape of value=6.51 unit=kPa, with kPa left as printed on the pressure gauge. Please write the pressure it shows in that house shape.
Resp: value=400 unit=kPa
